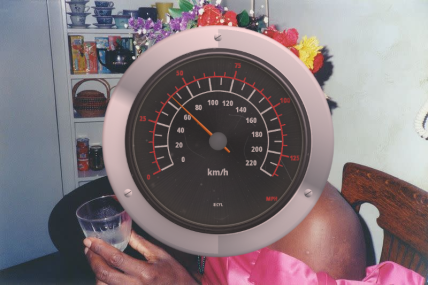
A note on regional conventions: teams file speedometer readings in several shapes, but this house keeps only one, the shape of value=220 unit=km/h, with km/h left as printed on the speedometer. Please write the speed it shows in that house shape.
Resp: value=65 unit=km/h
